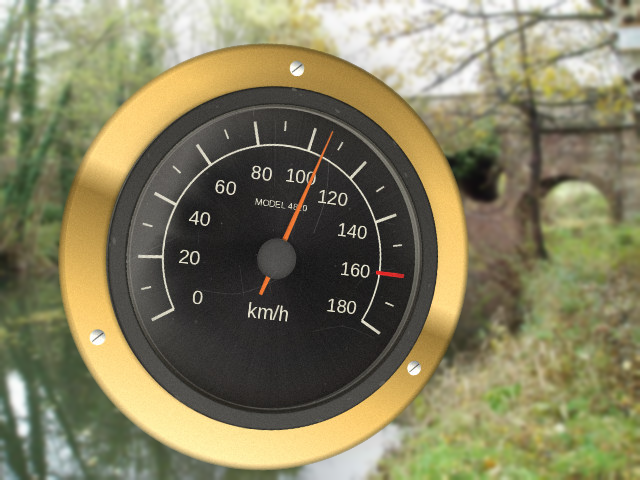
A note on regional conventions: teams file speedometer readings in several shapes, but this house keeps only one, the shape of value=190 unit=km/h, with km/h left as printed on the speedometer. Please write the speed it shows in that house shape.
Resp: value=105 unit=km/h
